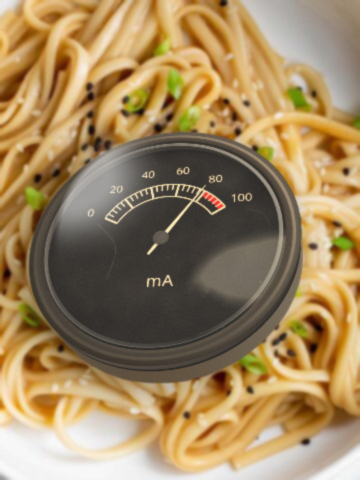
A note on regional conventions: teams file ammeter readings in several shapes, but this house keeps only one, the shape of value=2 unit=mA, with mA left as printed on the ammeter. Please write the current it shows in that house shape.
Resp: value=80 unit=mA
